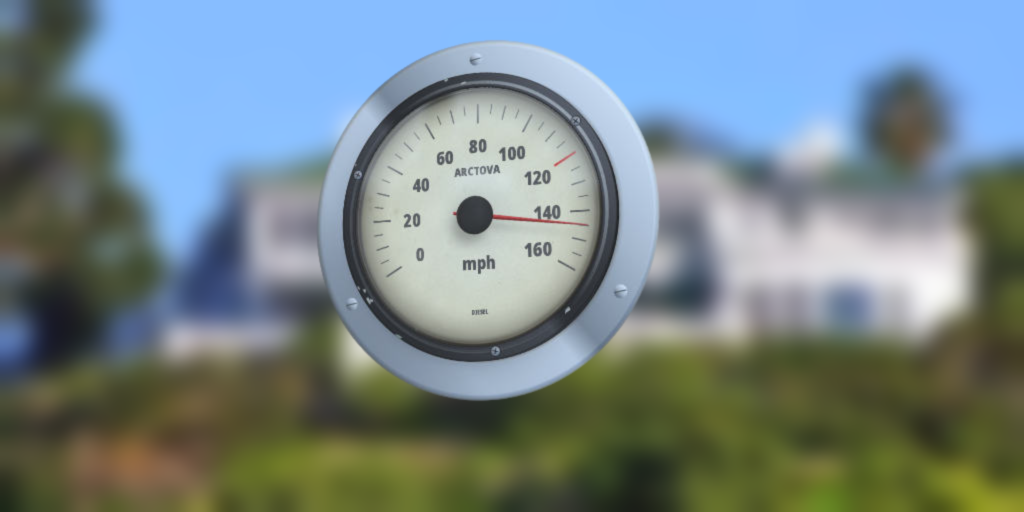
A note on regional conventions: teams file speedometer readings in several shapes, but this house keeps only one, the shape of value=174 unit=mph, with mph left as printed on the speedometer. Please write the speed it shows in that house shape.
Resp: value=145 unit=mph
